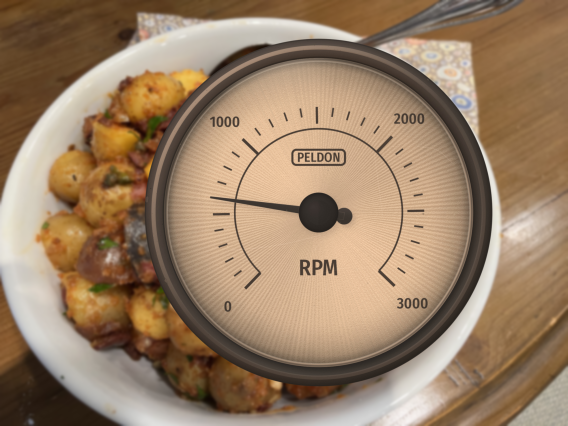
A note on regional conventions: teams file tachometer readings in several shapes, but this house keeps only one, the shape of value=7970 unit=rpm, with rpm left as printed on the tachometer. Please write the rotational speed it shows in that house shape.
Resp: value=600 unit=rpm
